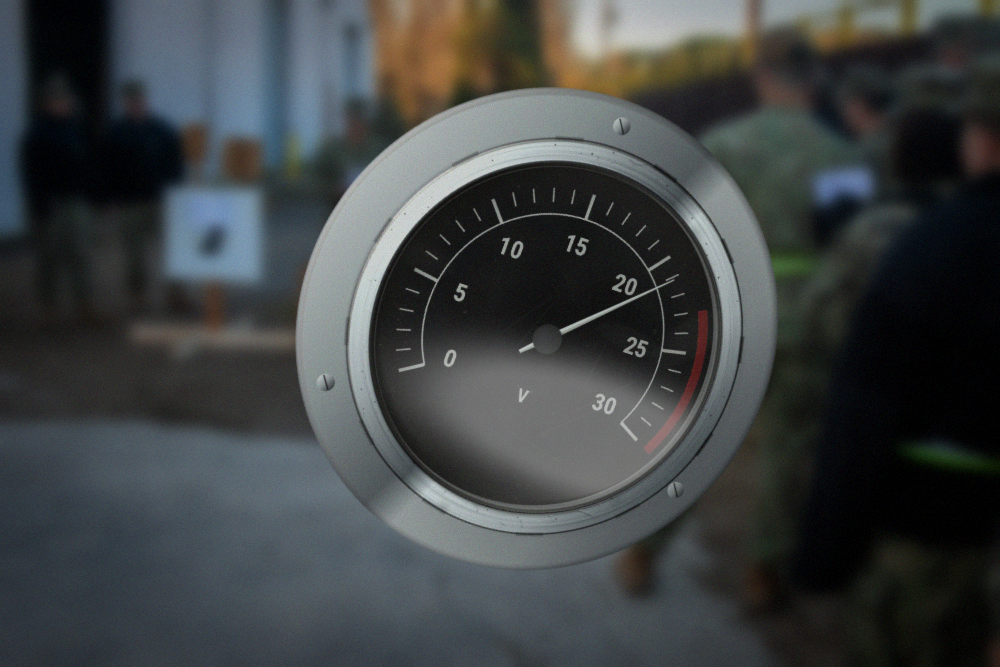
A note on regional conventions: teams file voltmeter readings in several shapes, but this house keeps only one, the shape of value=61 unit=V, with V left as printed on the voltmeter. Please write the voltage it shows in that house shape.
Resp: value=21 unit=V
